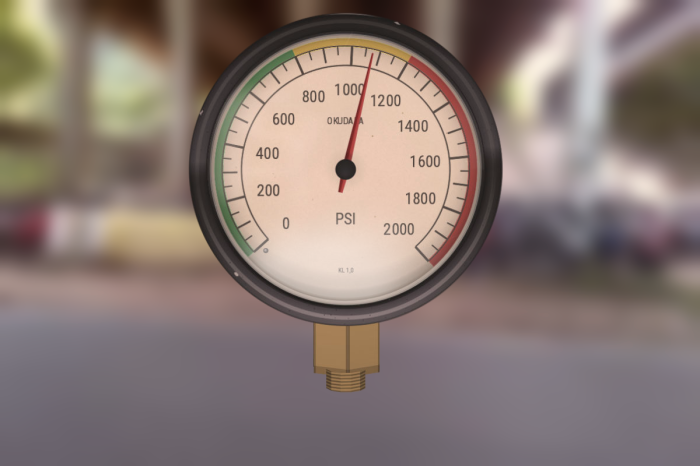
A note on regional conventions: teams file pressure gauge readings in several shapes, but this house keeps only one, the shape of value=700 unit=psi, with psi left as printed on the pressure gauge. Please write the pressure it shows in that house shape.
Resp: value=1075 unit=psi
